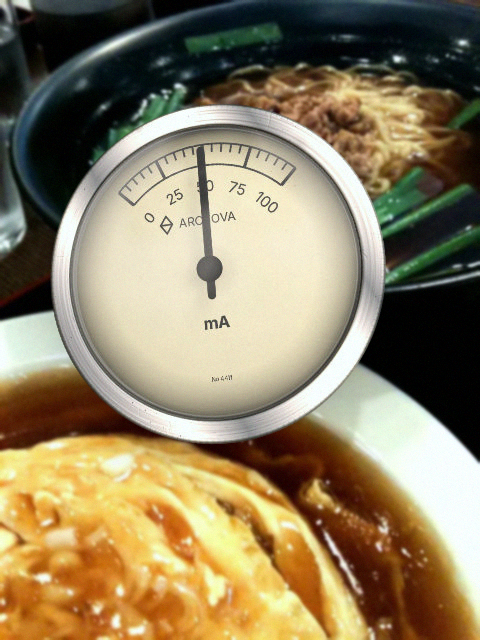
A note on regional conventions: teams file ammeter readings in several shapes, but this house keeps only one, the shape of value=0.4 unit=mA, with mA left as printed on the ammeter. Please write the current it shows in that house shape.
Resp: value=50 unit=mA
